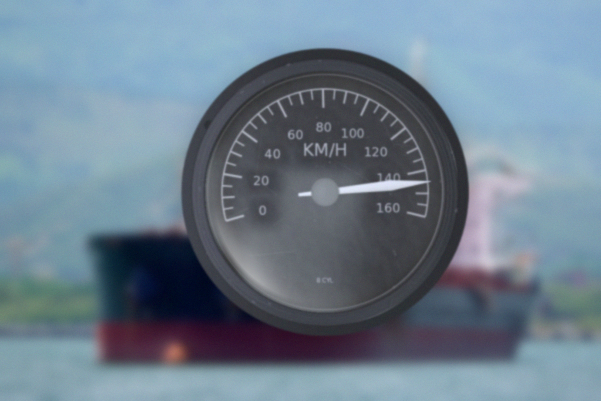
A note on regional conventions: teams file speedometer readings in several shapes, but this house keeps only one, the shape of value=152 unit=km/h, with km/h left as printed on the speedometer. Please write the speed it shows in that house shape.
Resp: value=145 unit=km/h
